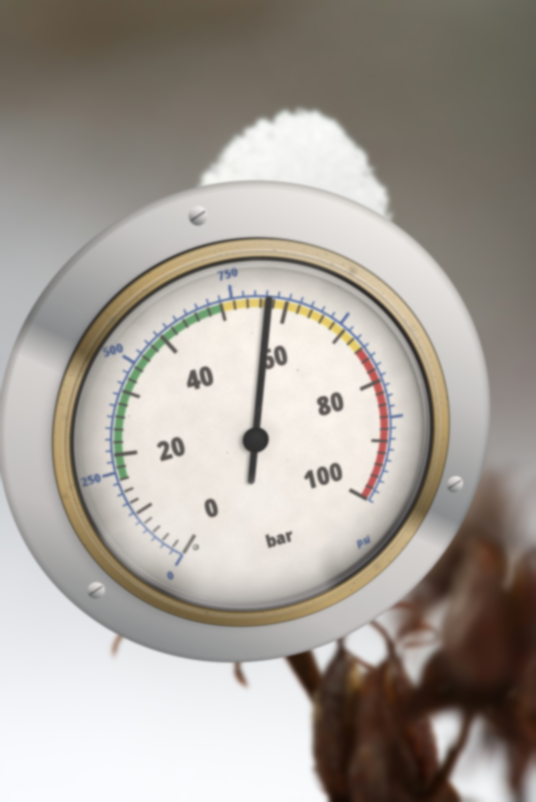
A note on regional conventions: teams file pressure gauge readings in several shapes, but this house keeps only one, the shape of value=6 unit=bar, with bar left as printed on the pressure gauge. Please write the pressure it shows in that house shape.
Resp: value=57 unit=bar
